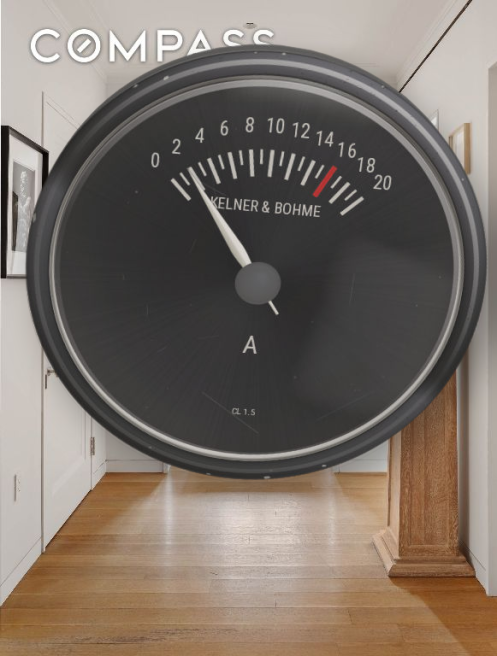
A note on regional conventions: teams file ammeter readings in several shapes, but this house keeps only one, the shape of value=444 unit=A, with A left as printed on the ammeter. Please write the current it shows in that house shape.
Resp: value=2 unit=A
